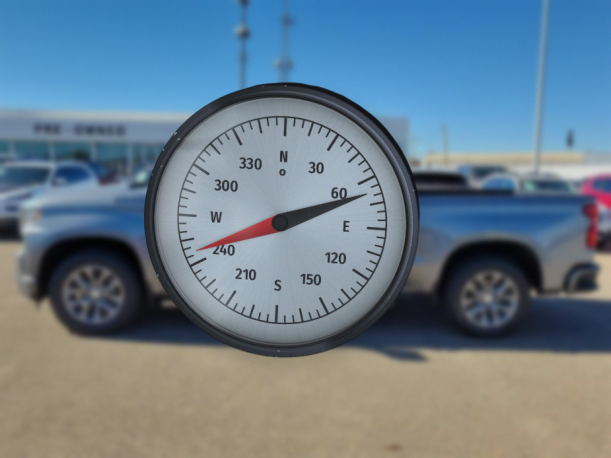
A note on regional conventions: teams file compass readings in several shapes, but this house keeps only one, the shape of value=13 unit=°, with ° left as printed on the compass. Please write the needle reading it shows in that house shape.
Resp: value=247.5 unit=°
